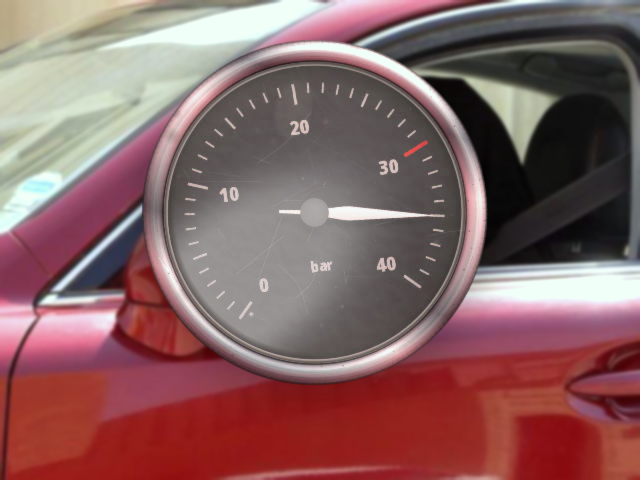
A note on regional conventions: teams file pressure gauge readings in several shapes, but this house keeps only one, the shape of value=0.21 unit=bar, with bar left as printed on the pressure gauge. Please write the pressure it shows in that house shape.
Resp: value=35 unit=bar
